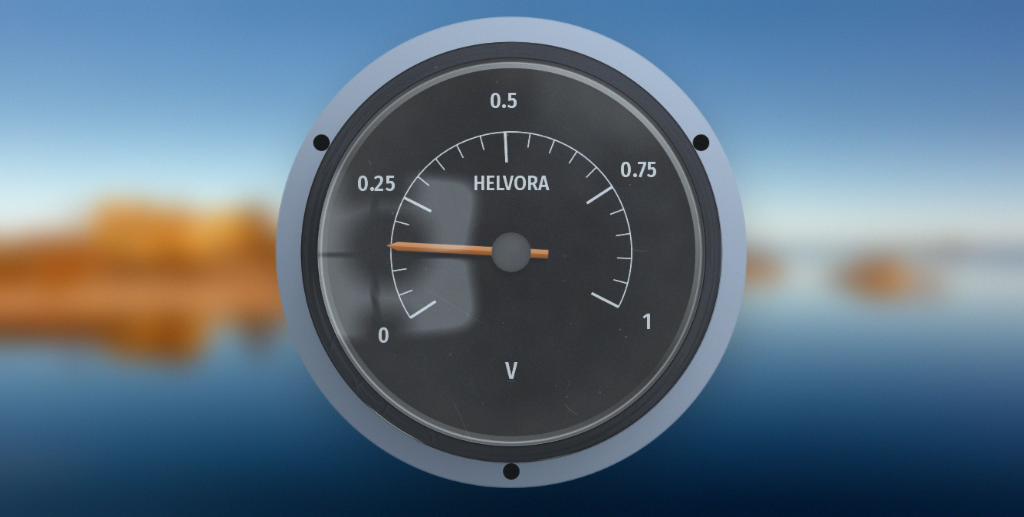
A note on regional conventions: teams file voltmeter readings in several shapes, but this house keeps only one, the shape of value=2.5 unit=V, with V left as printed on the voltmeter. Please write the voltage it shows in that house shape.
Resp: value=0.15 unit=V
